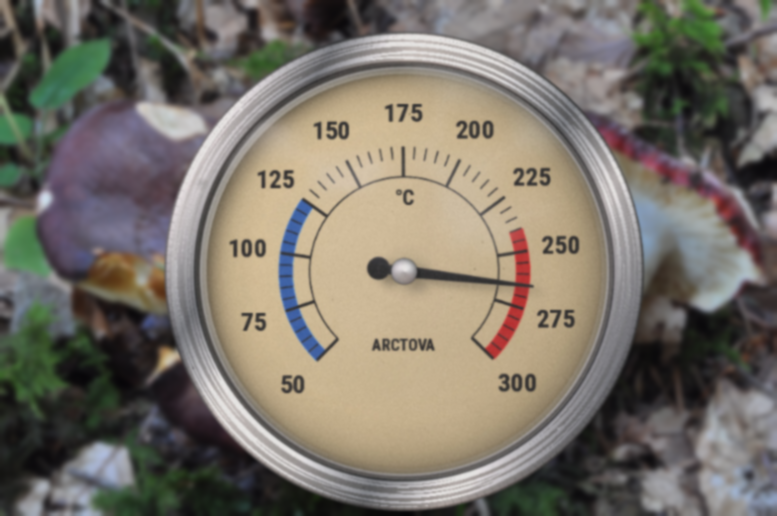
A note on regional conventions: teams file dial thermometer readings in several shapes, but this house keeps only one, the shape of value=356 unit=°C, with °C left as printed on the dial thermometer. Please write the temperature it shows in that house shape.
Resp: value=265 unit=°C
